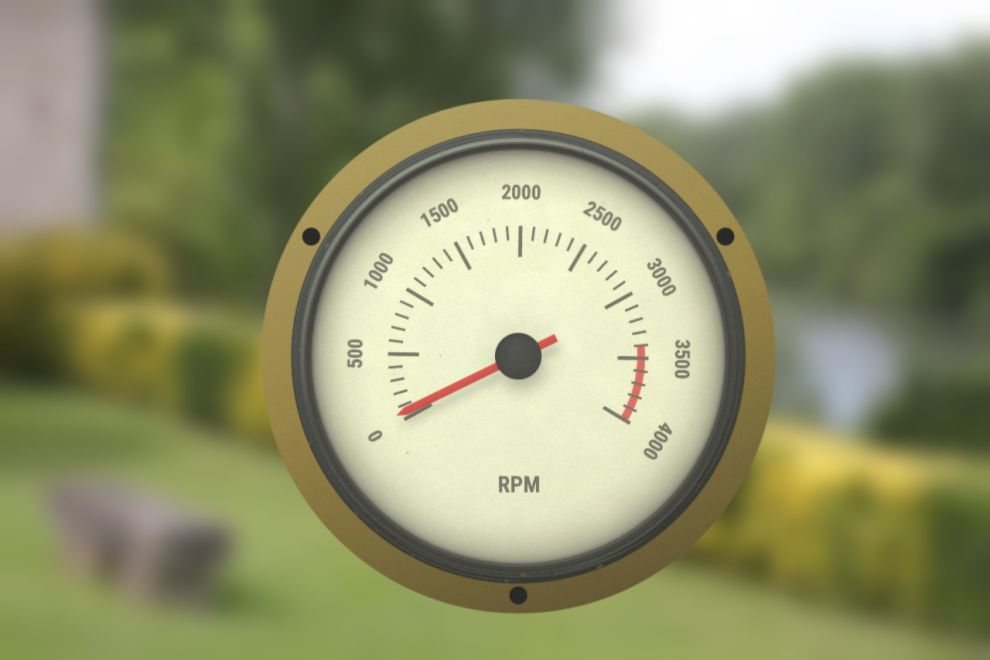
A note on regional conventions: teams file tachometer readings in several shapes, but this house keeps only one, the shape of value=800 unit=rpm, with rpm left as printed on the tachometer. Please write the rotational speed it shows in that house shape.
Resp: value=50 unit=rpm
